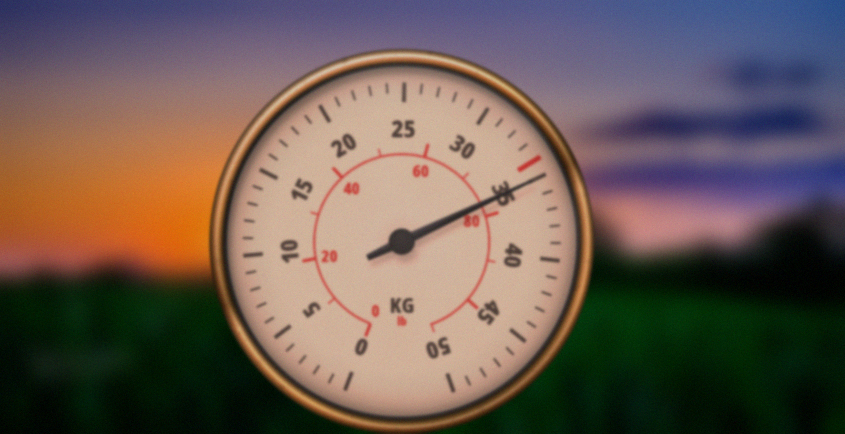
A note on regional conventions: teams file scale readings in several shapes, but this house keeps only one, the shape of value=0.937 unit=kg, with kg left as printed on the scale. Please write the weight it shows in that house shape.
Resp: value=35 unit=kg
